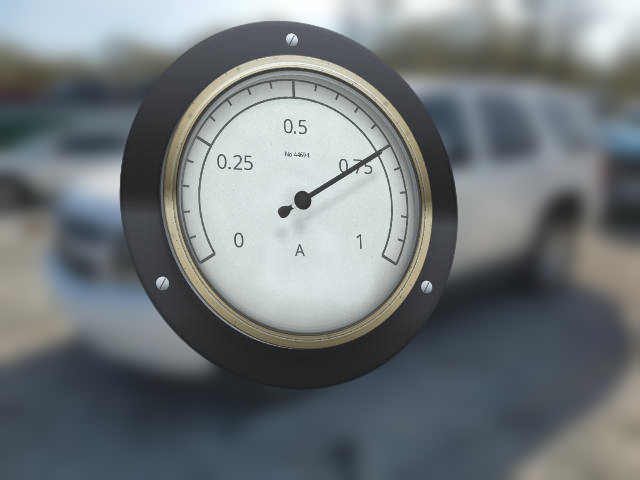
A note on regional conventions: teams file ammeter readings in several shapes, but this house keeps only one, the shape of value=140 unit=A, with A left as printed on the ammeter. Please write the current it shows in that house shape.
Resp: value=0.75 unit=A
